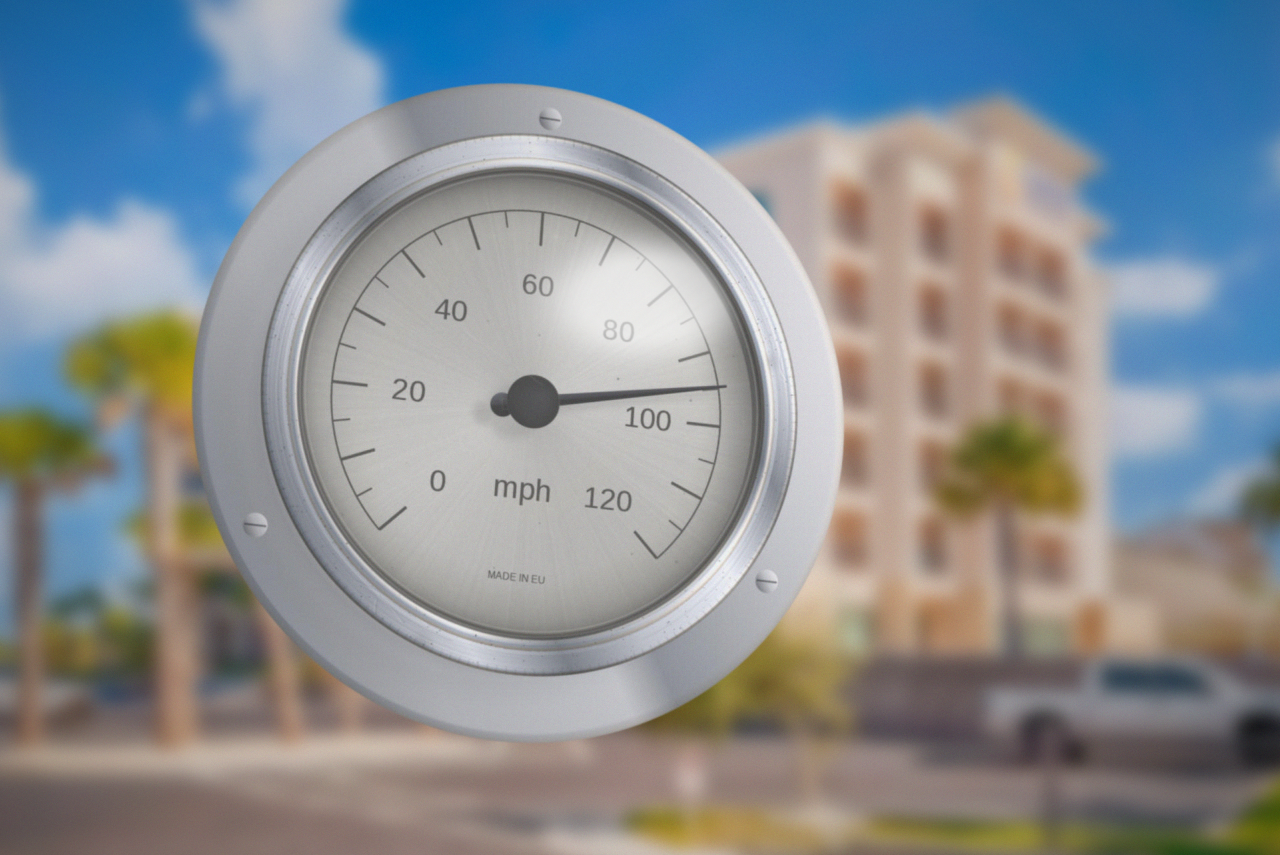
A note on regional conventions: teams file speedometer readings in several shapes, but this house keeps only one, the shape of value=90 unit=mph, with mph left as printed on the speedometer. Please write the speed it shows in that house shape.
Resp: value=95 unit=mph
